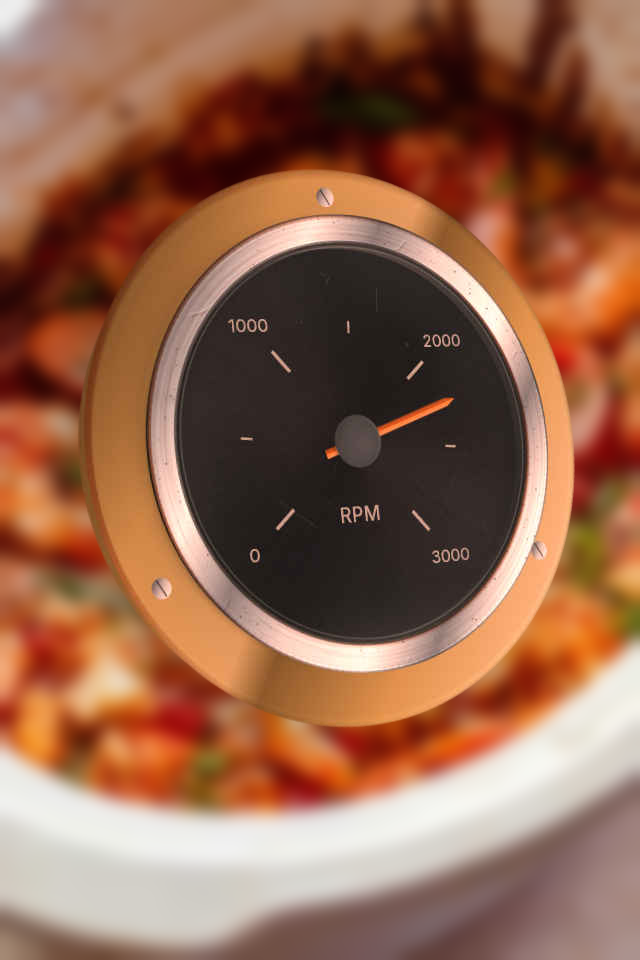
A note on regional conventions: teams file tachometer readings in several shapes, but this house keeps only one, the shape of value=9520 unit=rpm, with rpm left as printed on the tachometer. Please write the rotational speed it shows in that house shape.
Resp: value=2250 unit=rpm
